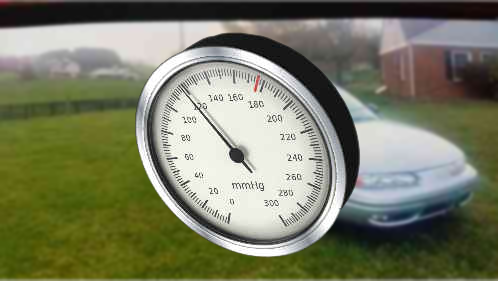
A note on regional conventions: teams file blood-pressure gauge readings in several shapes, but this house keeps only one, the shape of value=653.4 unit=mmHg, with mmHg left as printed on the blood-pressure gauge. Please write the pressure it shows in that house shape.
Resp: value=120 unit=mmHg
